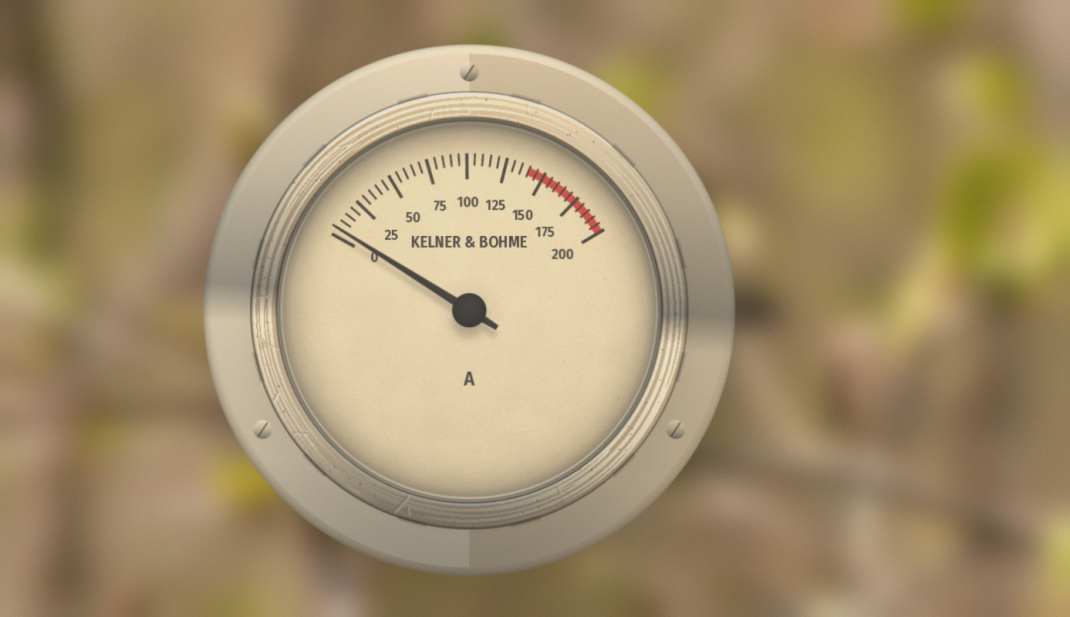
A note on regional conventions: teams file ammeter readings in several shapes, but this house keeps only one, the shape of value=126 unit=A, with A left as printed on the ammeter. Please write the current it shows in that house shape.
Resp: value=5 unit=A
